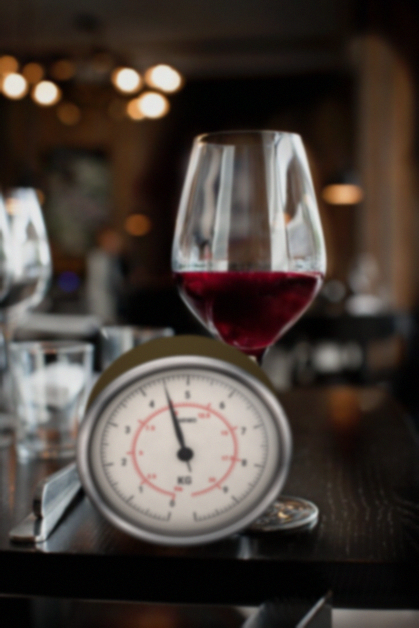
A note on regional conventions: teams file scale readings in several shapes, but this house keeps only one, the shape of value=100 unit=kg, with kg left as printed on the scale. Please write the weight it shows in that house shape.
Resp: value=4.5 unit=kg
